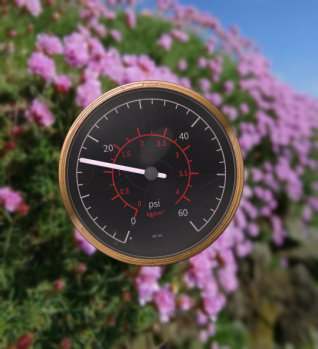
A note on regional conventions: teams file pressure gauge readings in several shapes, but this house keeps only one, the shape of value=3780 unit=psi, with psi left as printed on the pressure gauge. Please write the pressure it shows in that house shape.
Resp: value=16 unit=psi
